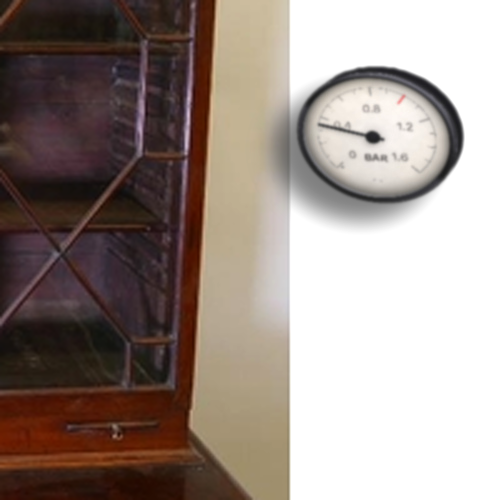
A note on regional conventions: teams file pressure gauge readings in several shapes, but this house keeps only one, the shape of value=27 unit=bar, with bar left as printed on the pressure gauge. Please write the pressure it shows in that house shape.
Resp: value=0.35 unit=bar
